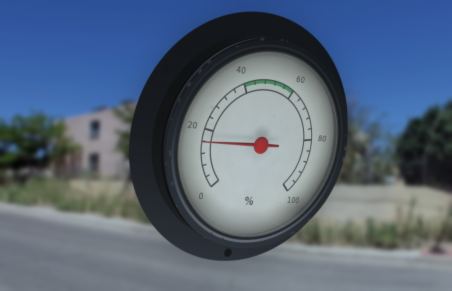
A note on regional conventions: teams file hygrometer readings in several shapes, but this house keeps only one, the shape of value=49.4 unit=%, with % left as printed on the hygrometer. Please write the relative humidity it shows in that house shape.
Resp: value=16 unit=%
